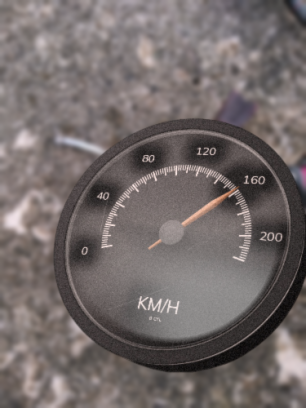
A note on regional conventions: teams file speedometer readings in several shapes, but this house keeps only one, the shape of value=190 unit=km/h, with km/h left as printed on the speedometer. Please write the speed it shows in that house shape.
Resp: value=160 unit=km/h
